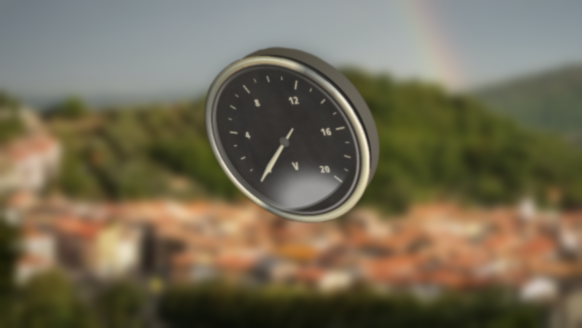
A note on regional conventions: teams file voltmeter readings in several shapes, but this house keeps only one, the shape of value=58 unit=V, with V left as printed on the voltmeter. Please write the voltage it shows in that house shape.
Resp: value=0 unit=V
